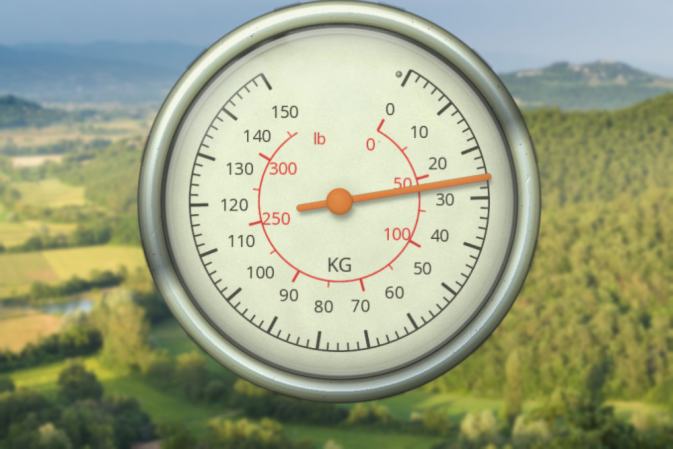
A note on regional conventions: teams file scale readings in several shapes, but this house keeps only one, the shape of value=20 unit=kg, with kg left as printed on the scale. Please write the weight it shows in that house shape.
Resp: value=26 unit=kg
